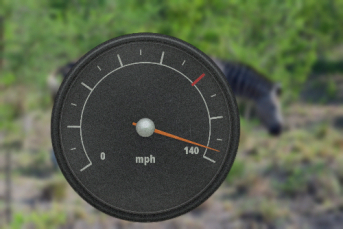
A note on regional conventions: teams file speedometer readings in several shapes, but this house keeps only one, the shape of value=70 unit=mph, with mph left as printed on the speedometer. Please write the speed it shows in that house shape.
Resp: value=135 unit=mph
